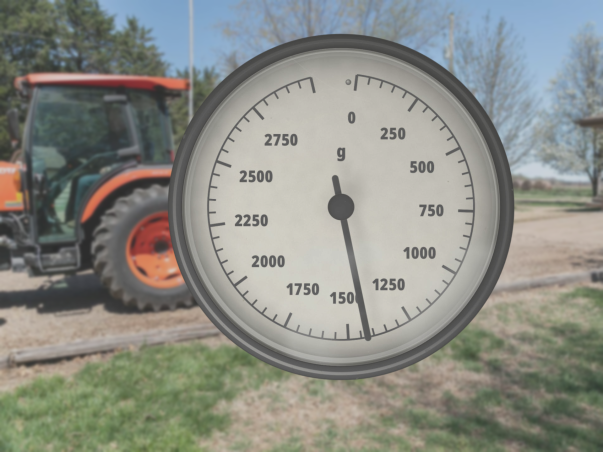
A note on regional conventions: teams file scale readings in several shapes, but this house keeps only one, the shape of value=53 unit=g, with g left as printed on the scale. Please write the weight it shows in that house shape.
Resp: value=1425 unit=g
